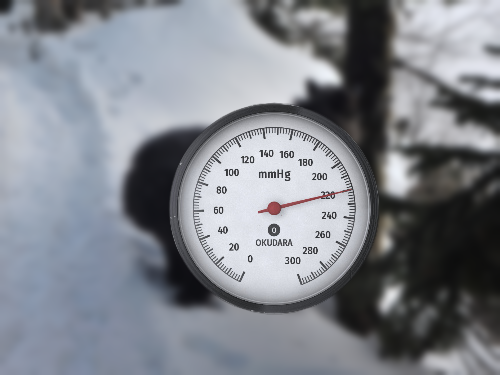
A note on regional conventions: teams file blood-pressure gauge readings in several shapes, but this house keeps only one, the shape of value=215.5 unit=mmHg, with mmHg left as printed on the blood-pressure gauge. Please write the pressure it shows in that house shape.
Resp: value=220 unit=mmHg
